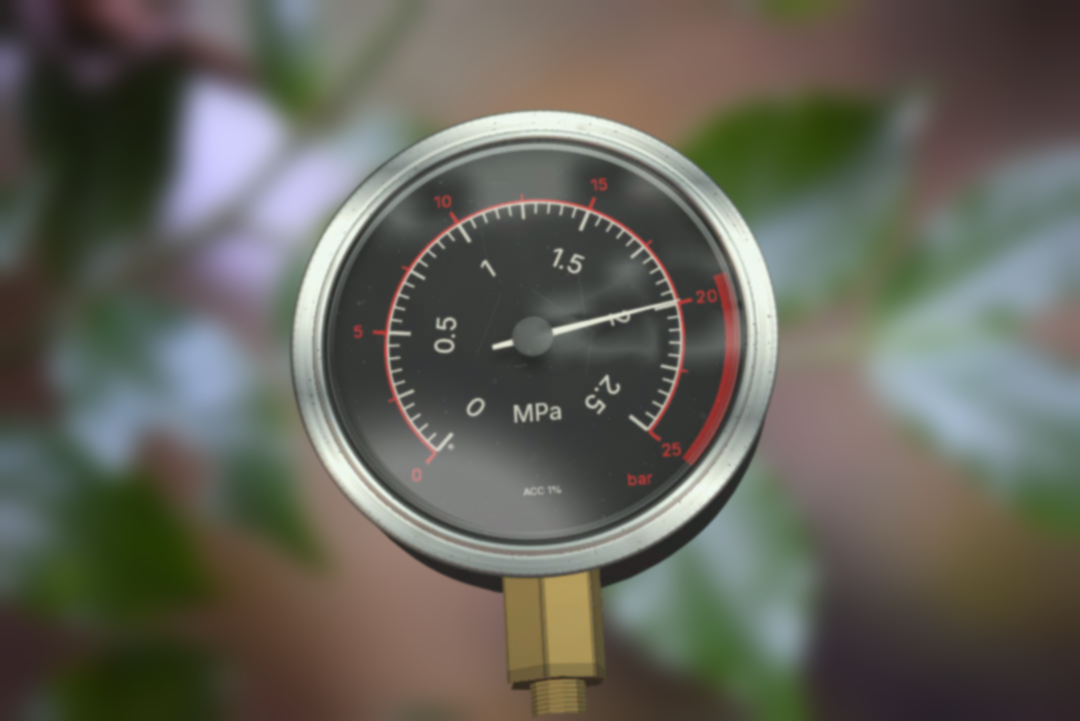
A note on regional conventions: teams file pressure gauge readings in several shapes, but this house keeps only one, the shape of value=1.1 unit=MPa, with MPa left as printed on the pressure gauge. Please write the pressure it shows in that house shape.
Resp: value=2 unit=MPa
